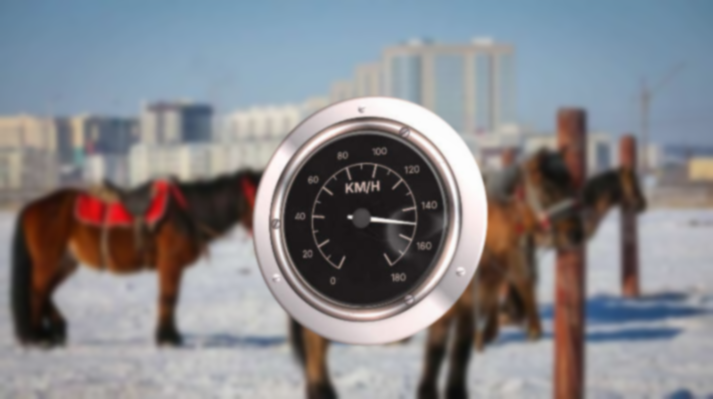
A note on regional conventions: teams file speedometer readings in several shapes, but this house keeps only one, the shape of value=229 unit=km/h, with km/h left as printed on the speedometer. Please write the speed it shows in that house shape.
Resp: value=150 unit=km/h
